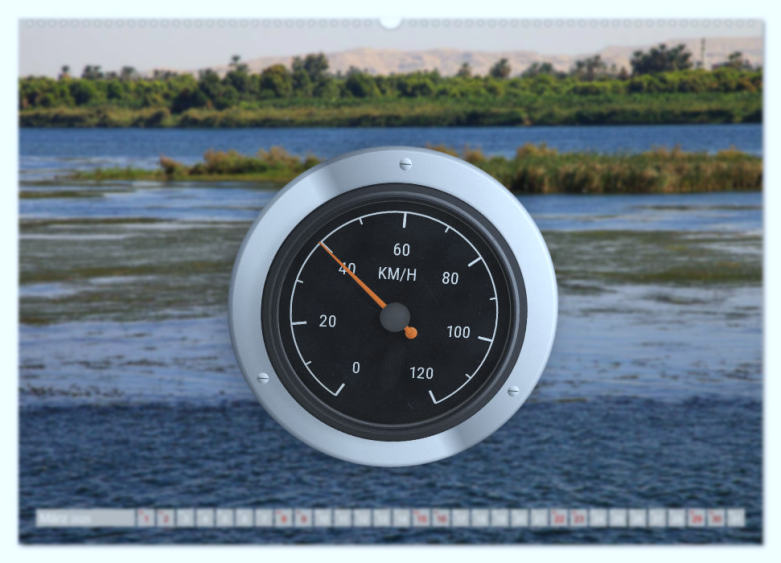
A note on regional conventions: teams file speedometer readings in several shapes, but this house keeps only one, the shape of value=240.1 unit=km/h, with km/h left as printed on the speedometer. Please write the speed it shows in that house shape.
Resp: value=40 unit=km/h
